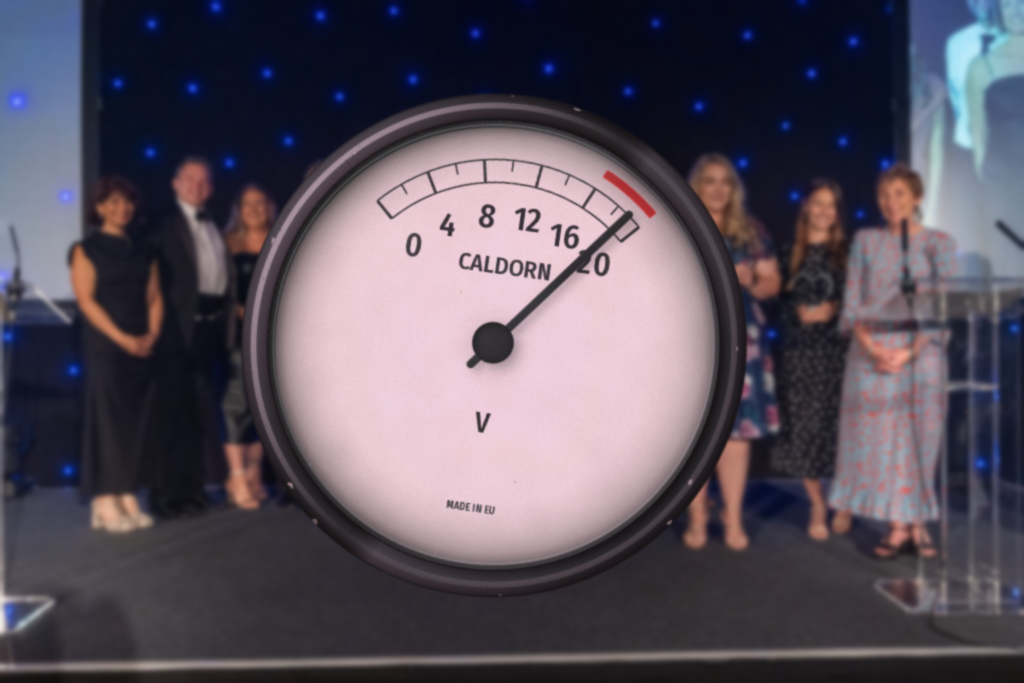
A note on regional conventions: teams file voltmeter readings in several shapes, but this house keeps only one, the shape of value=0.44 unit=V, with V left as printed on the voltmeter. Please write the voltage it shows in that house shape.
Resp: value=19 unit=V
